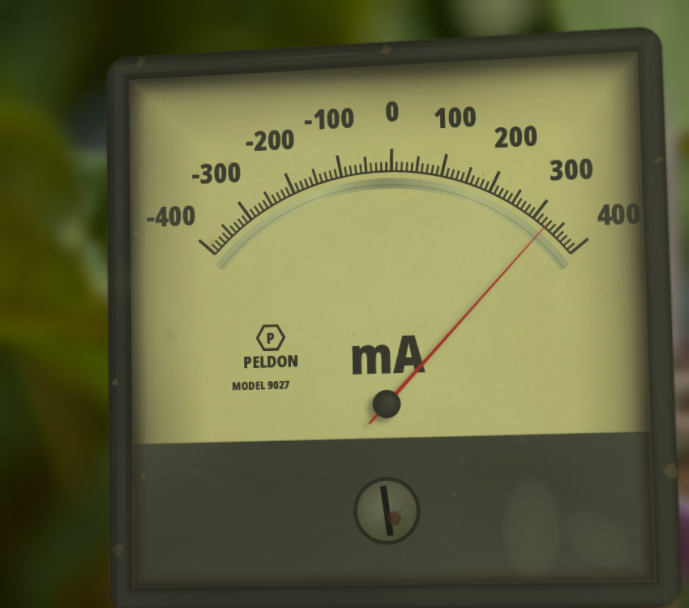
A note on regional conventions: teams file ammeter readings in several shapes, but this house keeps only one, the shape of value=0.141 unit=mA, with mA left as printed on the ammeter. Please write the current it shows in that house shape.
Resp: value=330 unit=mA
